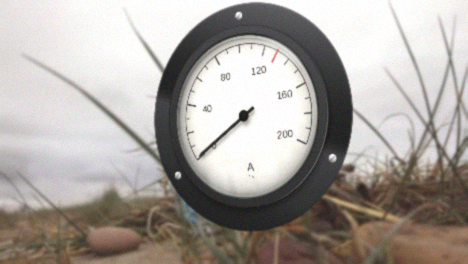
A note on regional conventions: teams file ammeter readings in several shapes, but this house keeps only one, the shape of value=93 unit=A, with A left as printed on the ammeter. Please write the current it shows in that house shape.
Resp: value=0 unit=A
